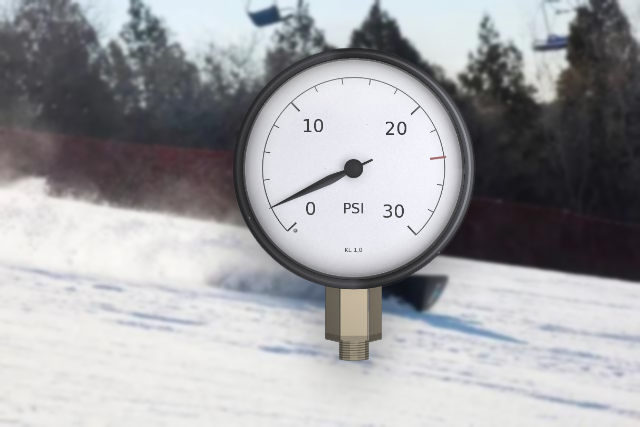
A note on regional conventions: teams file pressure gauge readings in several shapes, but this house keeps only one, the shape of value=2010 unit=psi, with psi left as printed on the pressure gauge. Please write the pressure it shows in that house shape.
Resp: value=2 unit=psi
